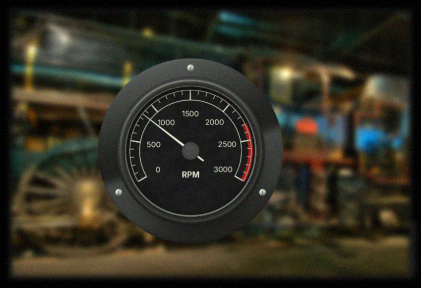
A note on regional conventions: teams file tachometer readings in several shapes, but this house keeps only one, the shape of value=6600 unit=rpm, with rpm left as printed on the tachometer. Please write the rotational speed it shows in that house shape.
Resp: value=850 unit=rpm
